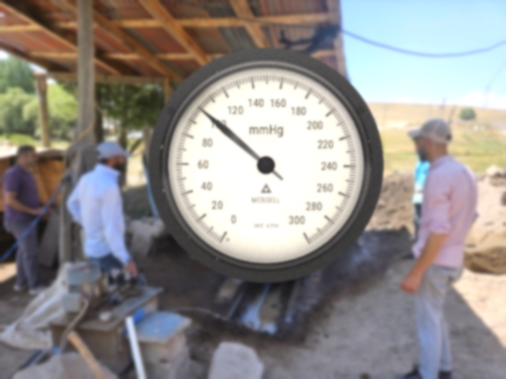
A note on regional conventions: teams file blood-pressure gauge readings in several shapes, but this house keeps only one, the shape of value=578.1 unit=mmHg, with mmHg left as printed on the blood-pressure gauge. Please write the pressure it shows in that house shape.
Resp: value=100 unit=mmHg
